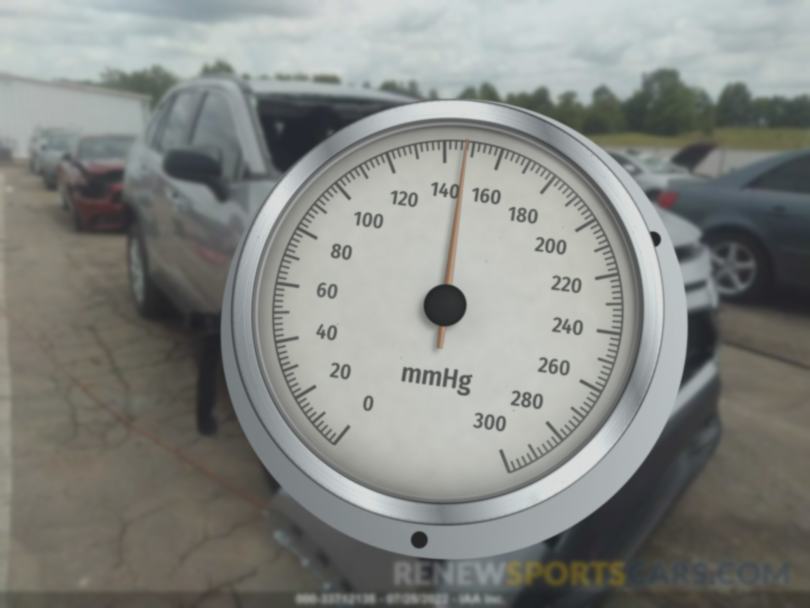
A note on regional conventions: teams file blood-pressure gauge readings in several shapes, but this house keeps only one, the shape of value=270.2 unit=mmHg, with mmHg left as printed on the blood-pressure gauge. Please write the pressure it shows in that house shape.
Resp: value=148 unit=mmHg
